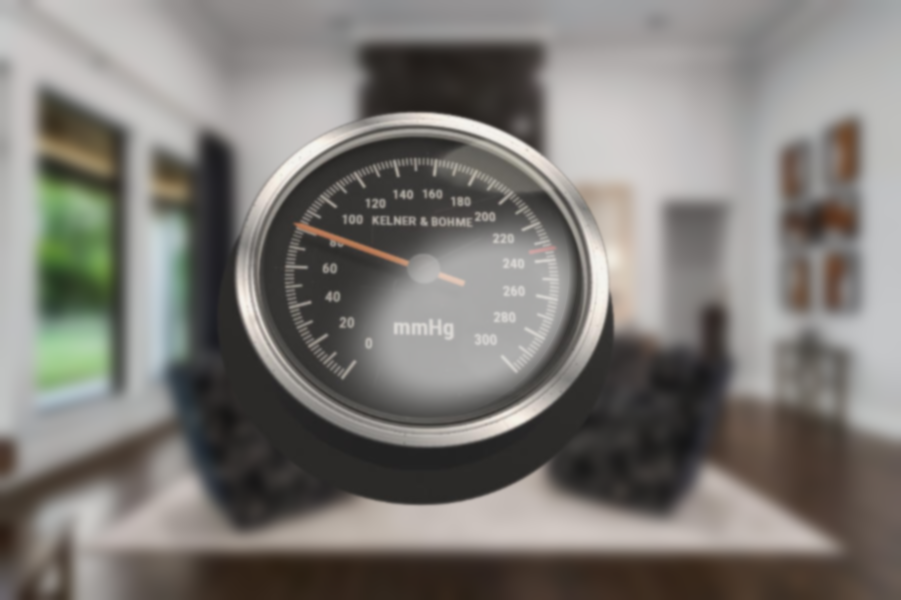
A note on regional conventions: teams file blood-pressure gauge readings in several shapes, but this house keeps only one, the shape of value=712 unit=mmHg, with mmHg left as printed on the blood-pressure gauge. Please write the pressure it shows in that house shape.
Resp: value=80 unit=mmHg
